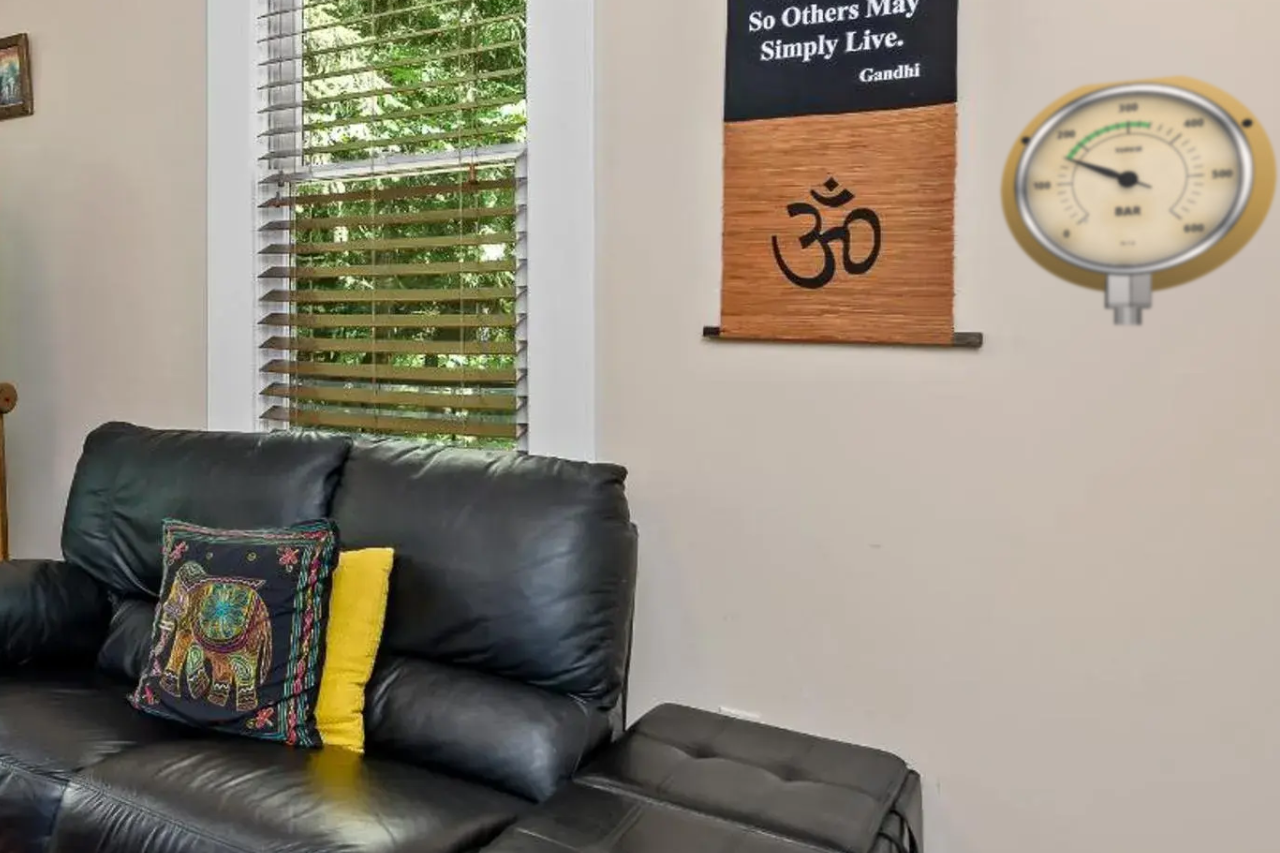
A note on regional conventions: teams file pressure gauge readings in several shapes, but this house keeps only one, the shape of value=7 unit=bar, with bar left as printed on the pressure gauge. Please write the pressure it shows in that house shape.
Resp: value=160 unit=bar
